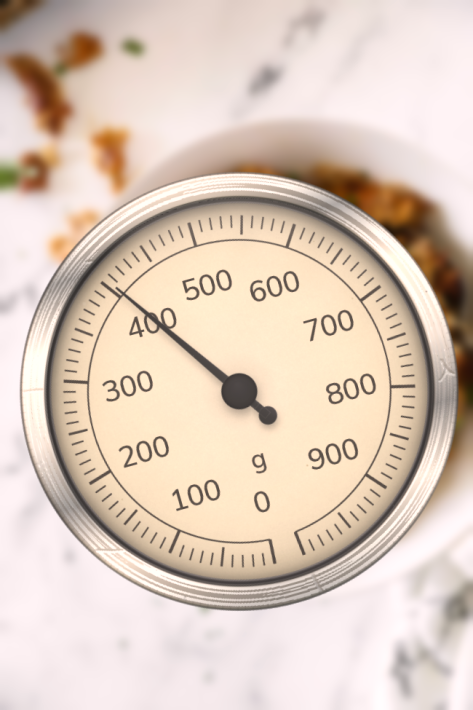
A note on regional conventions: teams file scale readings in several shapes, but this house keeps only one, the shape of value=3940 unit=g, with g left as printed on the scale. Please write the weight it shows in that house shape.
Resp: value=405 unit=g
